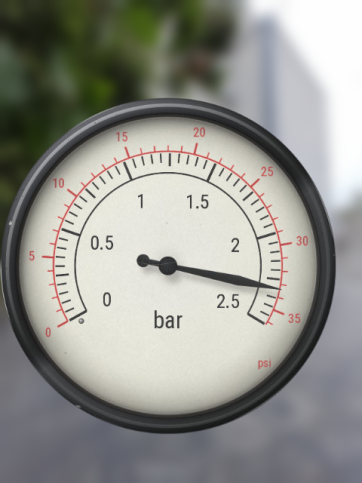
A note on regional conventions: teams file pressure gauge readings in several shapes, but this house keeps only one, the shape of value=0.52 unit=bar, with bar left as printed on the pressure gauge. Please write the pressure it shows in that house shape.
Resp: value=2.3 unit=bar
